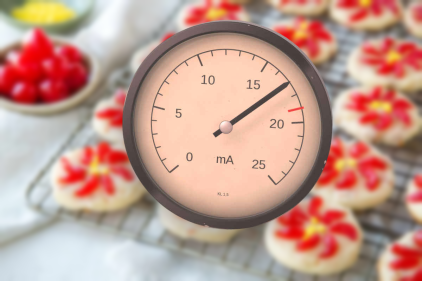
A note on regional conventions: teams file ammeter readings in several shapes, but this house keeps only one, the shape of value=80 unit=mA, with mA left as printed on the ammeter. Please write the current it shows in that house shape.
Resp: value=17 unit=mA
